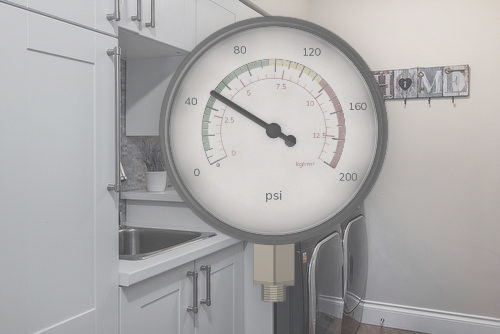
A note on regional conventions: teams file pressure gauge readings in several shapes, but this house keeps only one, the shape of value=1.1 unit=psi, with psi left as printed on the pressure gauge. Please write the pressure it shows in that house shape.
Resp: value=50 unit=psi
